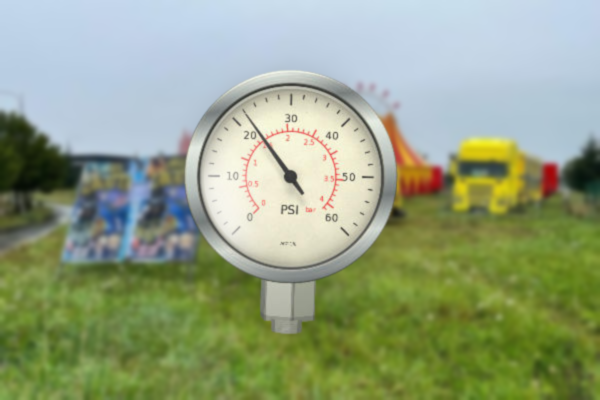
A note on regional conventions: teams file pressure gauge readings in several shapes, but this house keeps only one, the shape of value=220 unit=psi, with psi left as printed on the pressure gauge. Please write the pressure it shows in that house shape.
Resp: value=22 unit=psi
